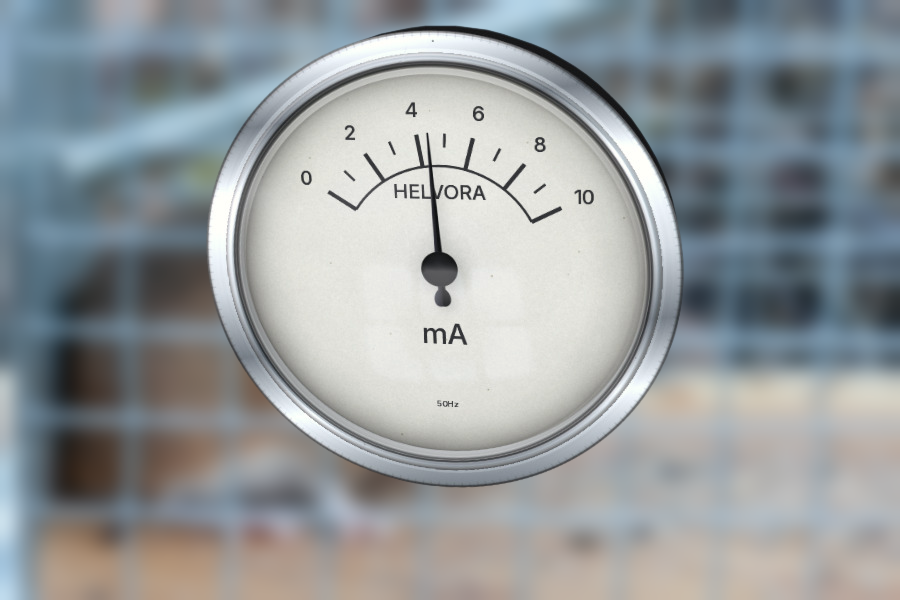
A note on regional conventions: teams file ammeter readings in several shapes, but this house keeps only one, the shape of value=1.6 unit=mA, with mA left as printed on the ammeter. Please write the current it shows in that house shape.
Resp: value=4.5 unit=mA
